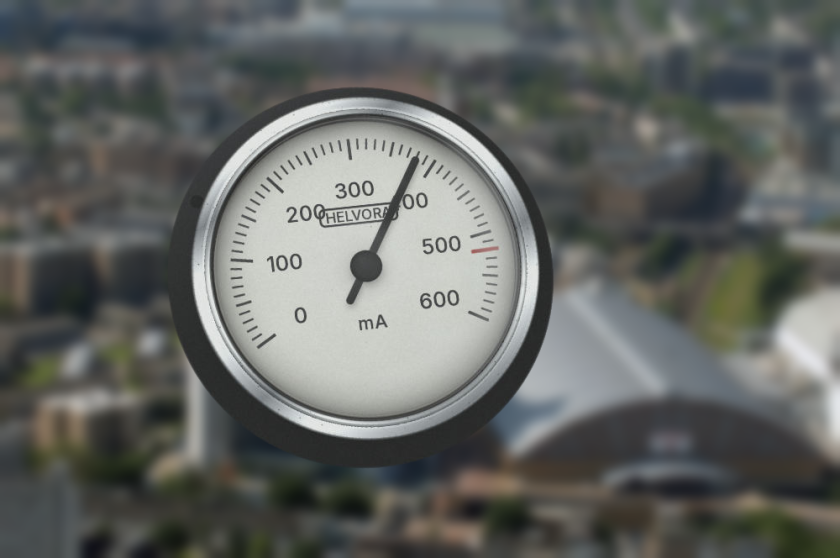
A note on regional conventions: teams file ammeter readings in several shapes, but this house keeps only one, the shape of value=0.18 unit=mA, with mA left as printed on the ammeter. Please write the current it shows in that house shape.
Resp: value=380 unit=mA
